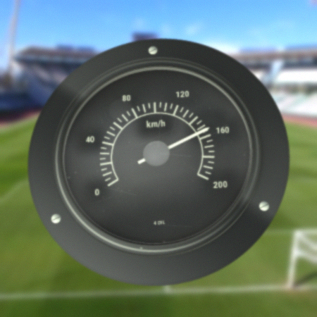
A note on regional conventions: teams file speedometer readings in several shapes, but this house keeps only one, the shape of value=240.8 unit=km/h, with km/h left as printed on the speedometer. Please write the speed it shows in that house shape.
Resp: value=155 unit=km/h
